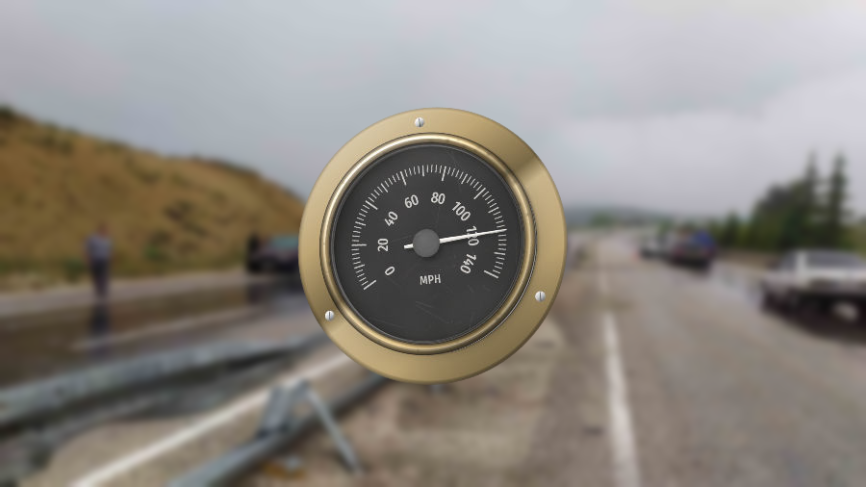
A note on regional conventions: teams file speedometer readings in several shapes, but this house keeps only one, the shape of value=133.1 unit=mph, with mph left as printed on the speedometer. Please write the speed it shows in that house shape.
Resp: value=120 unit=mph
